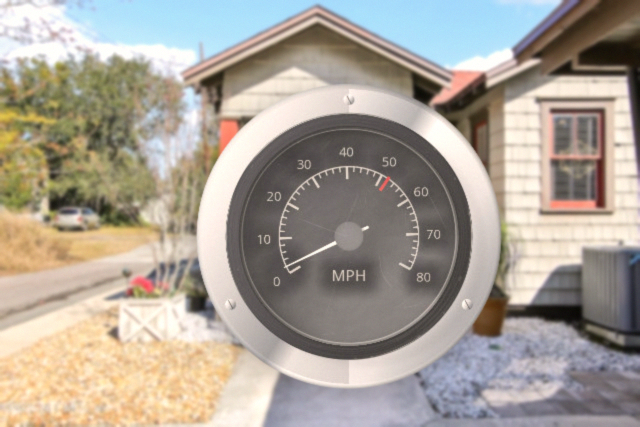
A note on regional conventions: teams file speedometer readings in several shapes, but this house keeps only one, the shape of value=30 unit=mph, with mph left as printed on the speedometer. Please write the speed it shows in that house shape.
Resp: value=2 unit=mph
